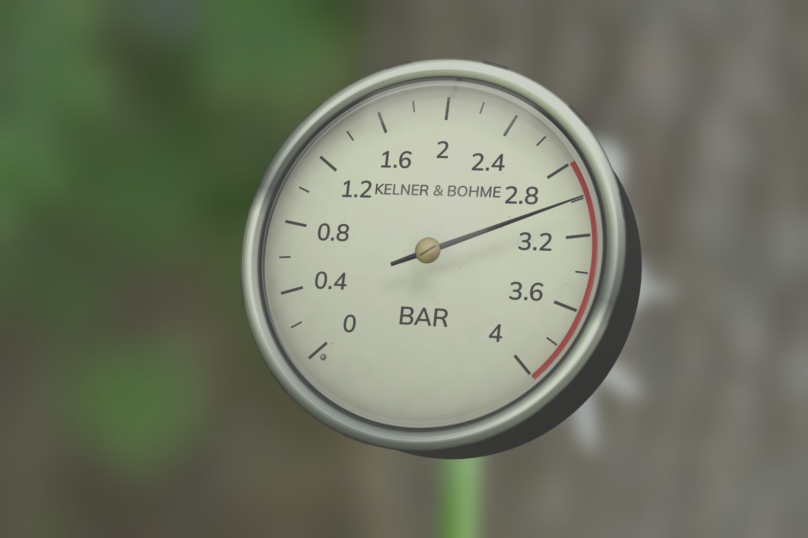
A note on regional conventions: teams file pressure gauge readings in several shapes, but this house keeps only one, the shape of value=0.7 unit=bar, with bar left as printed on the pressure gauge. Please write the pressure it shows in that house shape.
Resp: value=3 unit=bar
